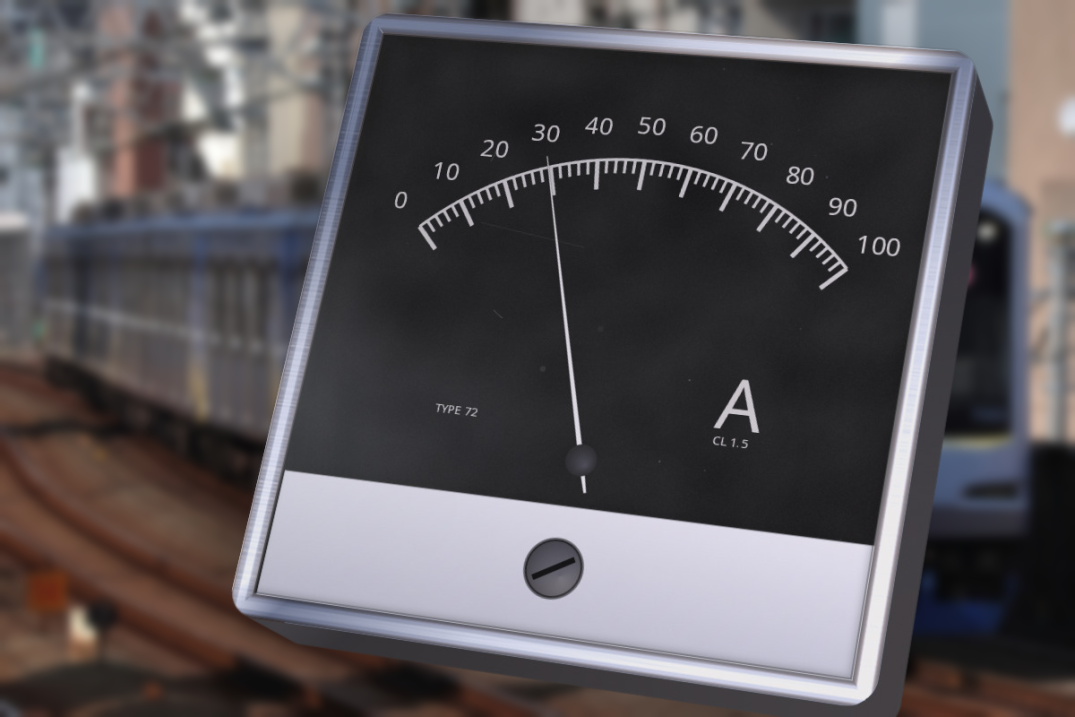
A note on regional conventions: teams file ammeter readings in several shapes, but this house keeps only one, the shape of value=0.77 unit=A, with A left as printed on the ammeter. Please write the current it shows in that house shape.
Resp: value=30 unit=A
